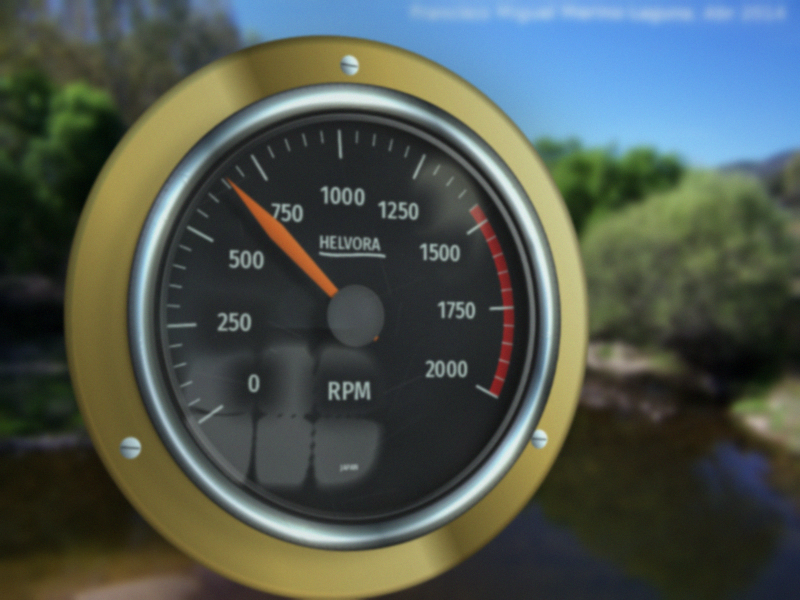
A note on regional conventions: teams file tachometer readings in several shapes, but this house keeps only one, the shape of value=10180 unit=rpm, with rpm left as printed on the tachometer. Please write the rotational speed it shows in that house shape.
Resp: value=650 unit=rpm
